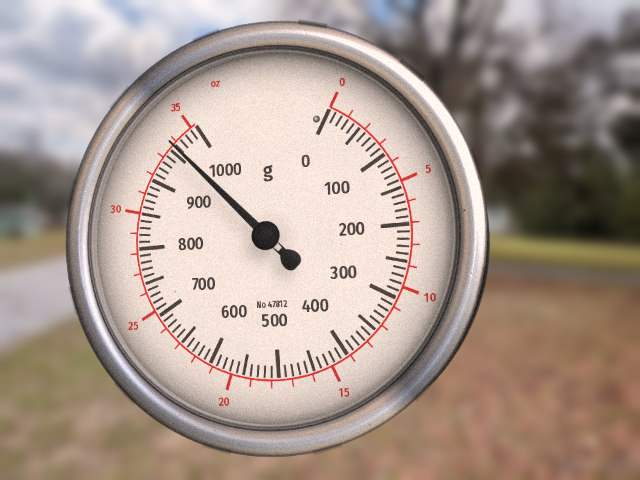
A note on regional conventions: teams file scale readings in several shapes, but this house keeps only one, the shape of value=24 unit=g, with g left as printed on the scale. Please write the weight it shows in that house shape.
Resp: value=960 unit=g
